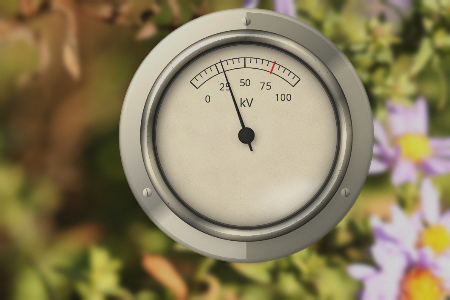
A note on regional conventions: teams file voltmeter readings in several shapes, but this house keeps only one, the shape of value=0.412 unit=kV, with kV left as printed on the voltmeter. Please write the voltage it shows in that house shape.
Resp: value=30 unit=kV
